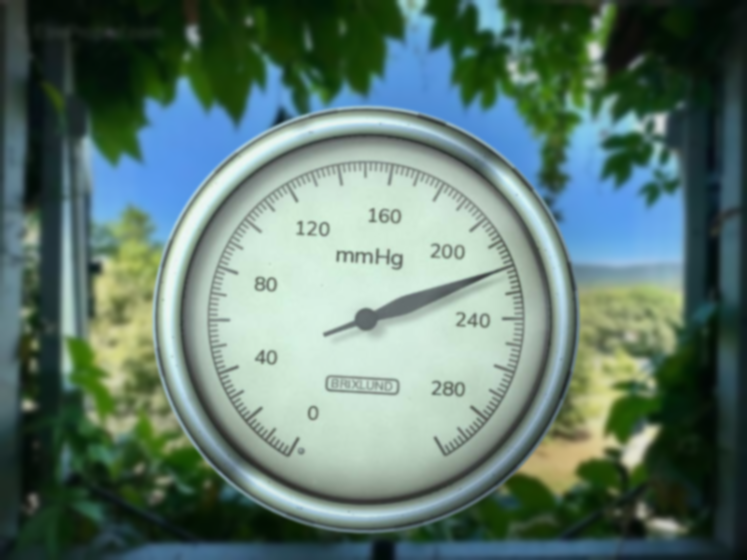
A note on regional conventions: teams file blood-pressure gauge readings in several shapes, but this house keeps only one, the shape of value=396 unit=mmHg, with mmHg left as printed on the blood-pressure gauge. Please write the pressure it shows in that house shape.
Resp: value=220 unit=mmHg
